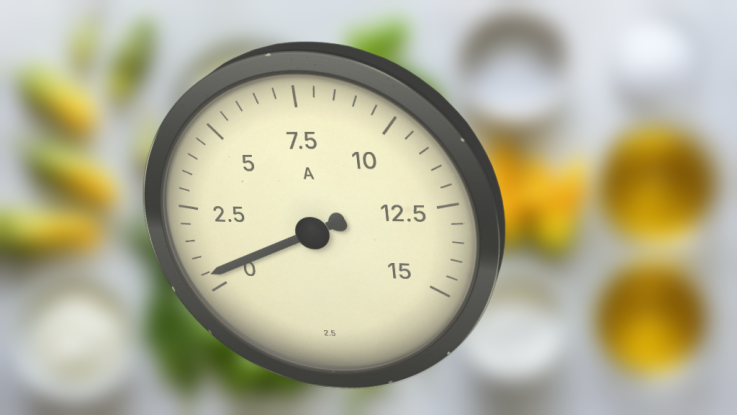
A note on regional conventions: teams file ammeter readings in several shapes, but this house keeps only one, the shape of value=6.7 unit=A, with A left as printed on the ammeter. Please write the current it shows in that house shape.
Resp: value=0.5 unit=A
